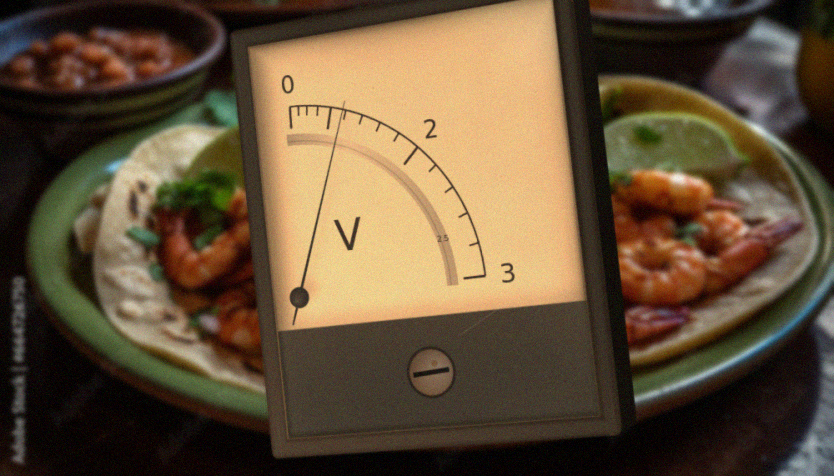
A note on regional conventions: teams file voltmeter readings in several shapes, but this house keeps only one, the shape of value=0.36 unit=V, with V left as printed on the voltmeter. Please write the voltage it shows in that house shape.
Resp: value=1.2 unit=V
